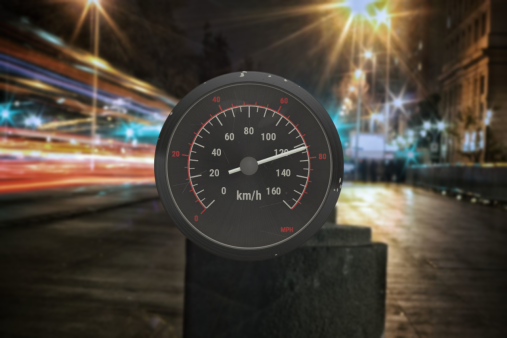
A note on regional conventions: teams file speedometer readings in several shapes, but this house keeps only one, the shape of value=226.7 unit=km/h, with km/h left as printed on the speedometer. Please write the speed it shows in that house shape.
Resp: value=122.5 unit=km/h
